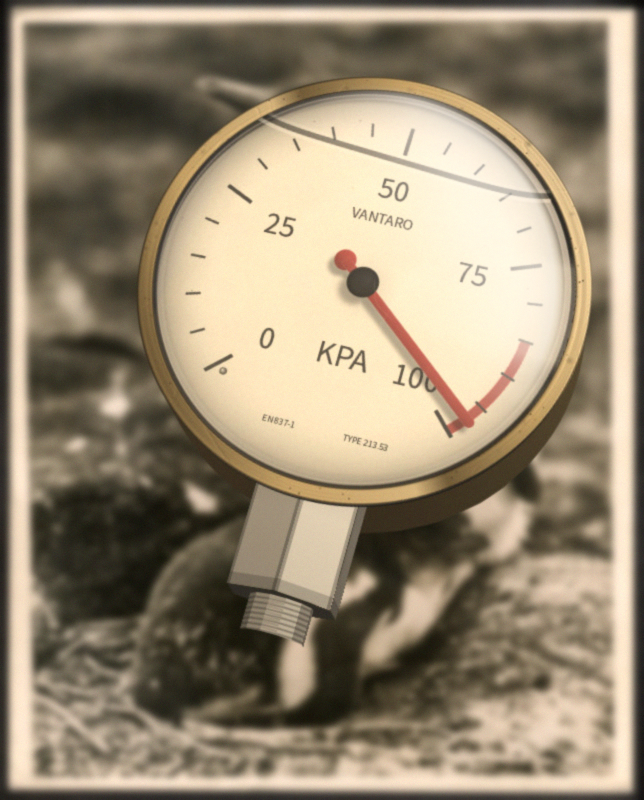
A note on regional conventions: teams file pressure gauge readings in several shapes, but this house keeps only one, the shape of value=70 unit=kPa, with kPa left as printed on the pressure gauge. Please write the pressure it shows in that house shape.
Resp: value=97.5 unit=kPa
